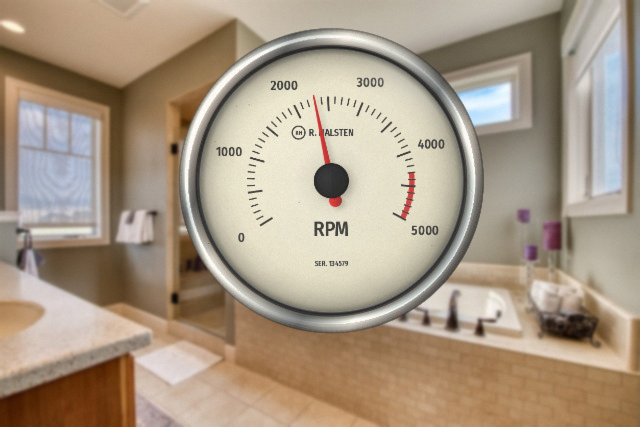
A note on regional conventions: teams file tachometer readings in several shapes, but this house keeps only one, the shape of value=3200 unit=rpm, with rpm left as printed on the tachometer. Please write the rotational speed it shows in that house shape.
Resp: value=2300 unit=rpm
